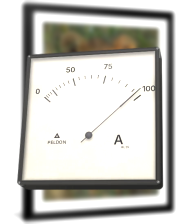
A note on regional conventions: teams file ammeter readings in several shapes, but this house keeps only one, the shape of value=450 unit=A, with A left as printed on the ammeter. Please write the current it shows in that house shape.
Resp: value=97.5 unit=A
